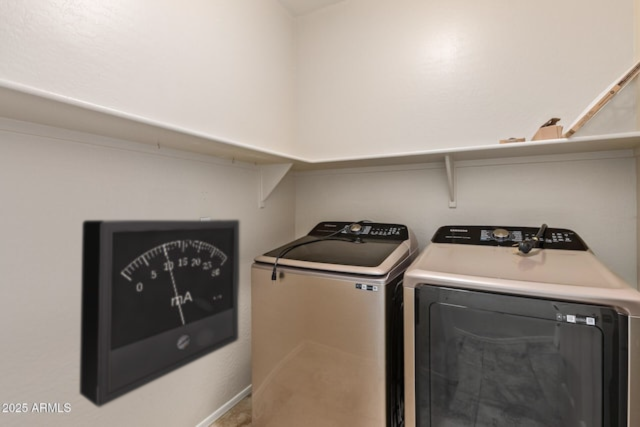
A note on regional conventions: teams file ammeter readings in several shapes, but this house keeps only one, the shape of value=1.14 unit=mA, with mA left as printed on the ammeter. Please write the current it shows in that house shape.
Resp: value=10 unit=mA
